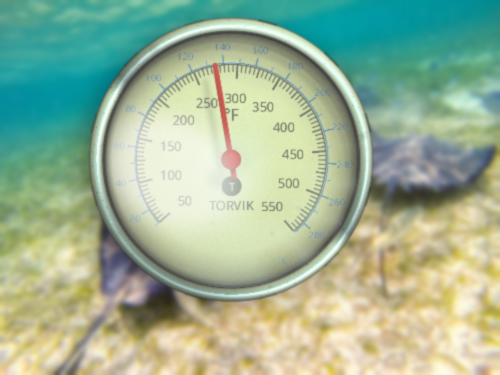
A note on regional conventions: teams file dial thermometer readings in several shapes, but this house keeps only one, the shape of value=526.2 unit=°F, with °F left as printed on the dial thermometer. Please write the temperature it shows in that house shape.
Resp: value=275 unit=°F
